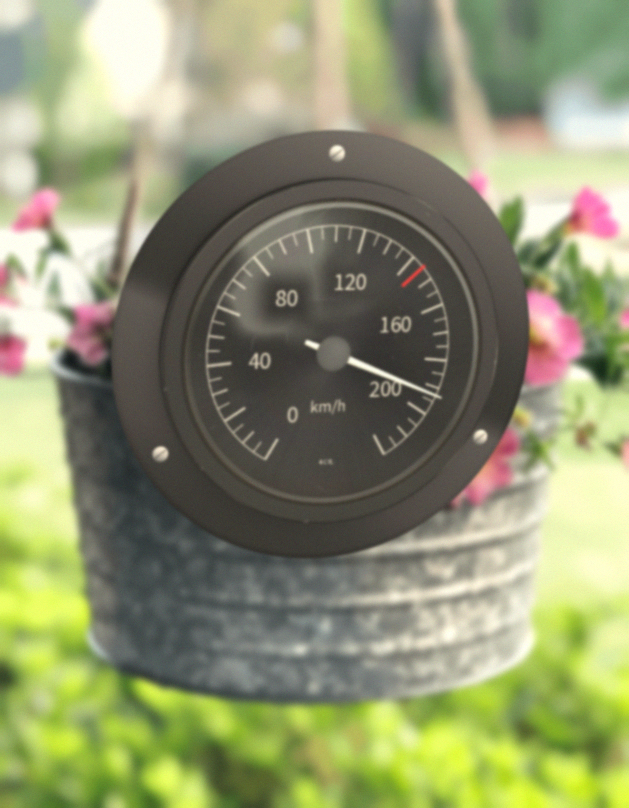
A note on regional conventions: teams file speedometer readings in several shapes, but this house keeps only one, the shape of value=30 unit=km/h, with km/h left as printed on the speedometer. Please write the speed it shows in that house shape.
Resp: value=192.5 unit=km/h
